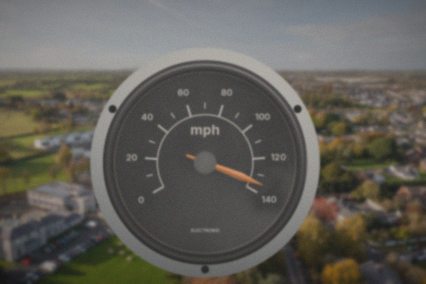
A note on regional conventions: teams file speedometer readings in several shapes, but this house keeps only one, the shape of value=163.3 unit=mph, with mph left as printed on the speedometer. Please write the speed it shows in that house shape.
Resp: value=135 unit=mph
